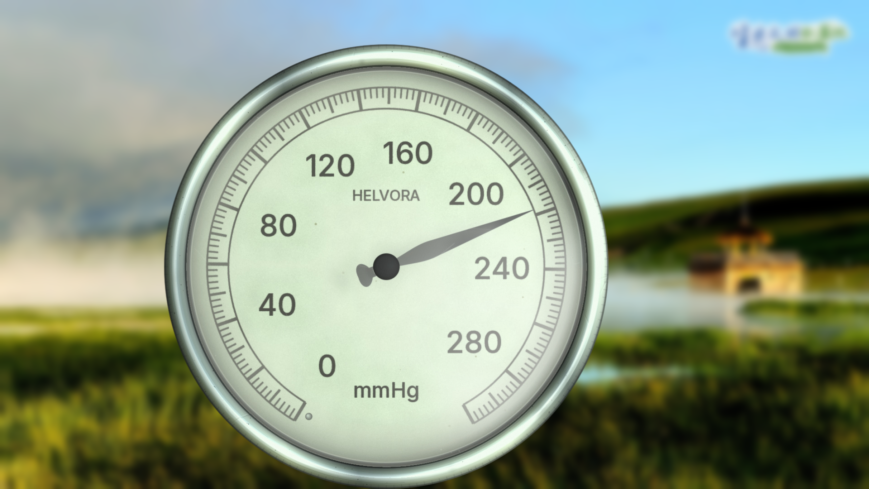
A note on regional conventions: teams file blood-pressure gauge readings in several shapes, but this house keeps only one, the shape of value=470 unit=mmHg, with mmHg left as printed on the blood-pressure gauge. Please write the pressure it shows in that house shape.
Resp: value=218 unit=mmHg
